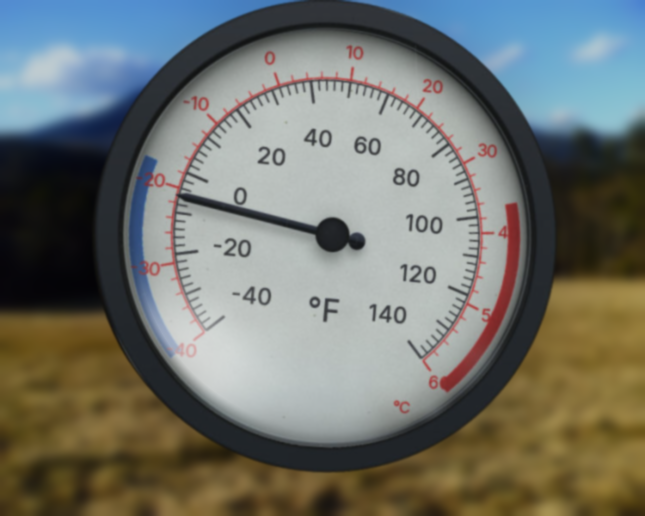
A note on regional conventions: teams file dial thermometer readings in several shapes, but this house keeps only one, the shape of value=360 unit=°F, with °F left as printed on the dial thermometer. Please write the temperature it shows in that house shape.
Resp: value=-6 unit=°F
